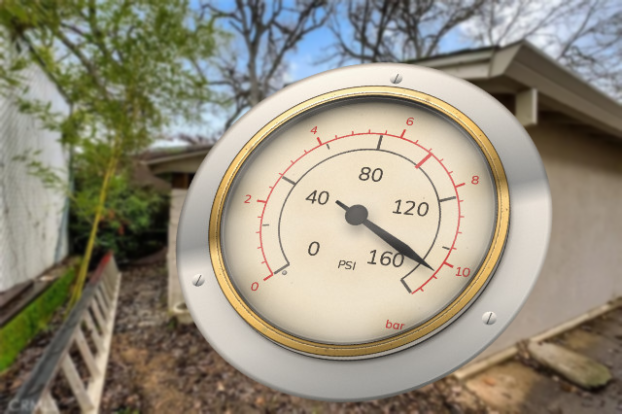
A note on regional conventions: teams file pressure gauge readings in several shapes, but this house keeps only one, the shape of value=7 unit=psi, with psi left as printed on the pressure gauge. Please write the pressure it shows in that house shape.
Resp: value=150 unit=psi
